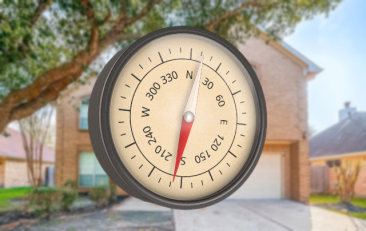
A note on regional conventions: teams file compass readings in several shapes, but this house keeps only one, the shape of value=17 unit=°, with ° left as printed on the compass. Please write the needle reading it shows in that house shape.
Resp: value=190 unit=°
